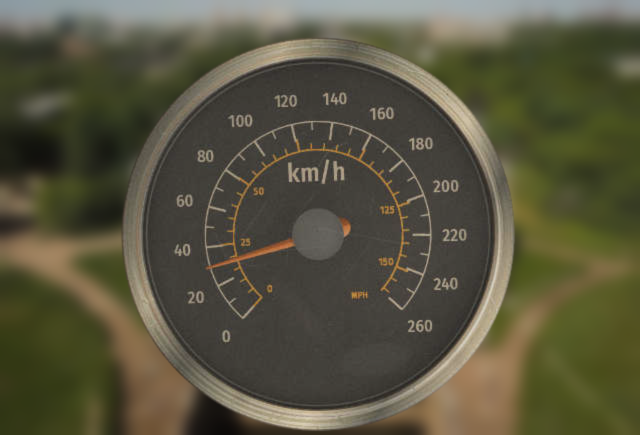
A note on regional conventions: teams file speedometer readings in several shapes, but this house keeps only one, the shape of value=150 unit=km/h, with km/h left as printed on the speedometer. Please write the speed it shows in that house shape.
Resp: value=30 unit=km/h
